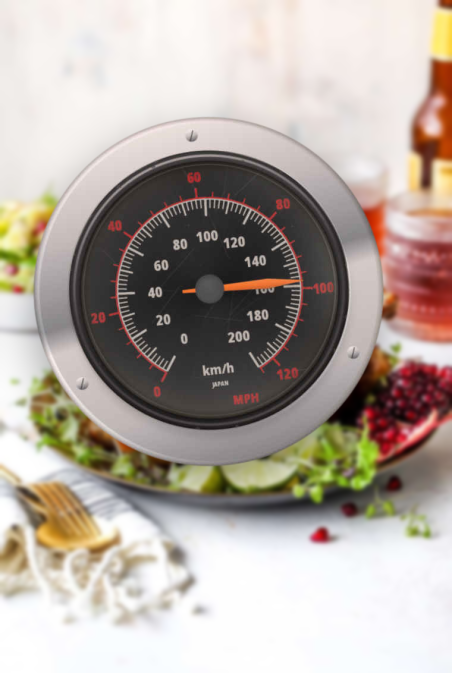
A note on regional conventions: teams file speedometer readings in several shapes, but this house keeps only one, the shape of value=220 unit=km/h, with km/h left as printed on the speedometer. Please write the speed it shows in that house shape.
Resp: value=158 unit=km/h
